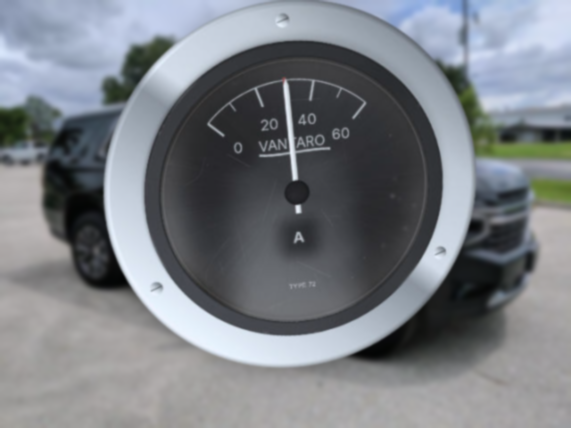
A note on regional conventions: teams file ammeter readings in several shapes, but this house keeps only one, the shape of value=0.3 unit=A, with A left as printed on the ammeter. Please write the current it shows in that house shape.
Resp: value=30 unit=A
